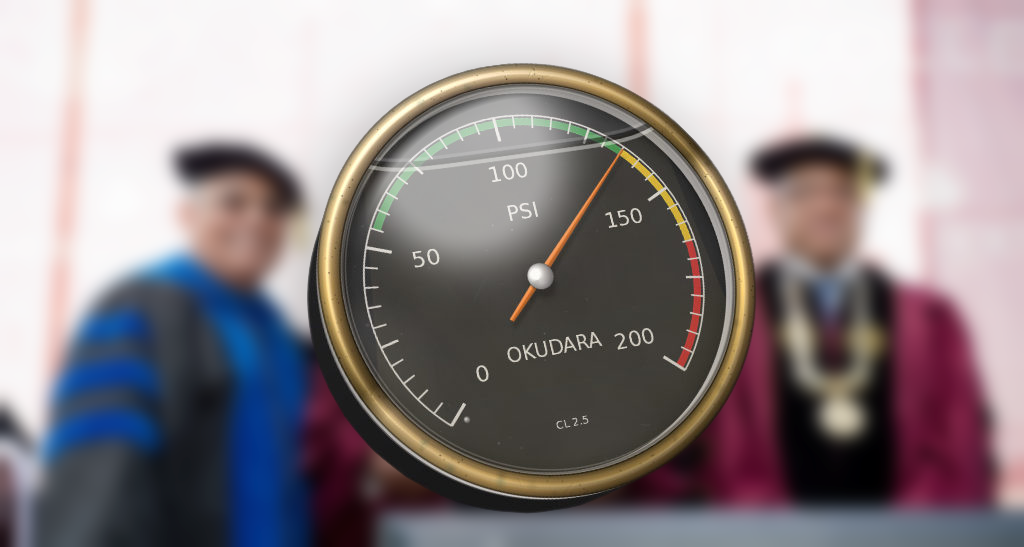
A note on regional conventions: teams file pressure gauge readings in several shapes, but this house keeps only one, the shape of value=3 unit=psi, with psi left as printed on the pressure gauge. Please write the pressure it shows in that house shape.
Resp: value=135 unit=psi
